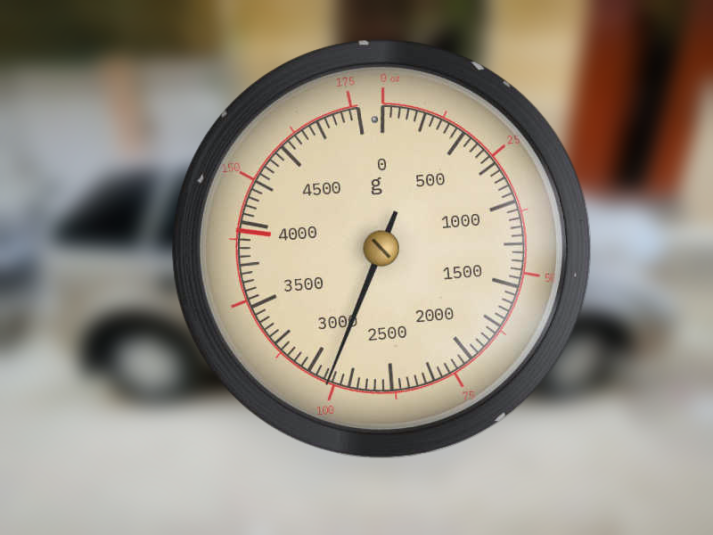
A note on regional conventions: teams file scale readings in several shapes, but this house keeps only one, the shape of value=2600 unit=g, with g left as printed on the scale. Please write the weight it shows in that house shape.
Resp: value=2875 unit=g
